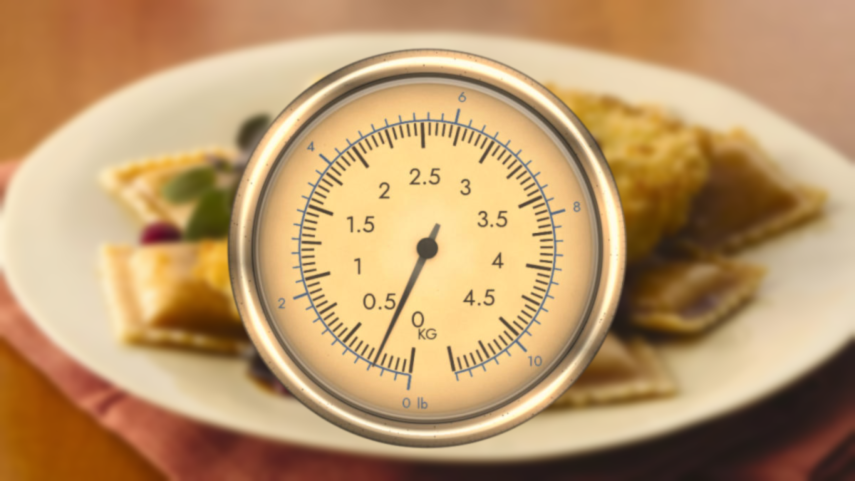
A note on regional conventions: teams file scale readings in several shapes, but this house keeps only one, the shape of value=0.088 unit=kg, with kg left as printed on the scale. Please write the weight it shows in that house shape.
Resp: value=0.25 unit=kg
